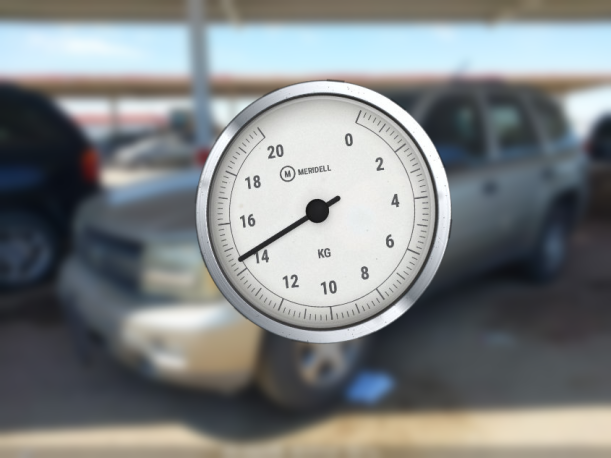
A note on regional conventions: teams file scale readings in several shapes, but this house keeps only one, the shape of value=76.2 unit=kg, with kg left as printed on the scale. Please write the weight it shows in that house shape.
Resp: value=14.4 unit=kg
